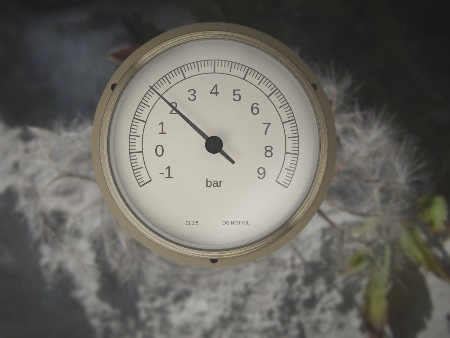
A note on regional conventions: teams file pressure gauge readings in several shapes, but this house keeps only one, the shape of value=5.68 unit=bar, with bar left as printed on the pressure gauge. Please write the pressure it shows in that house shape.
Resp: value=2 unit=bar
